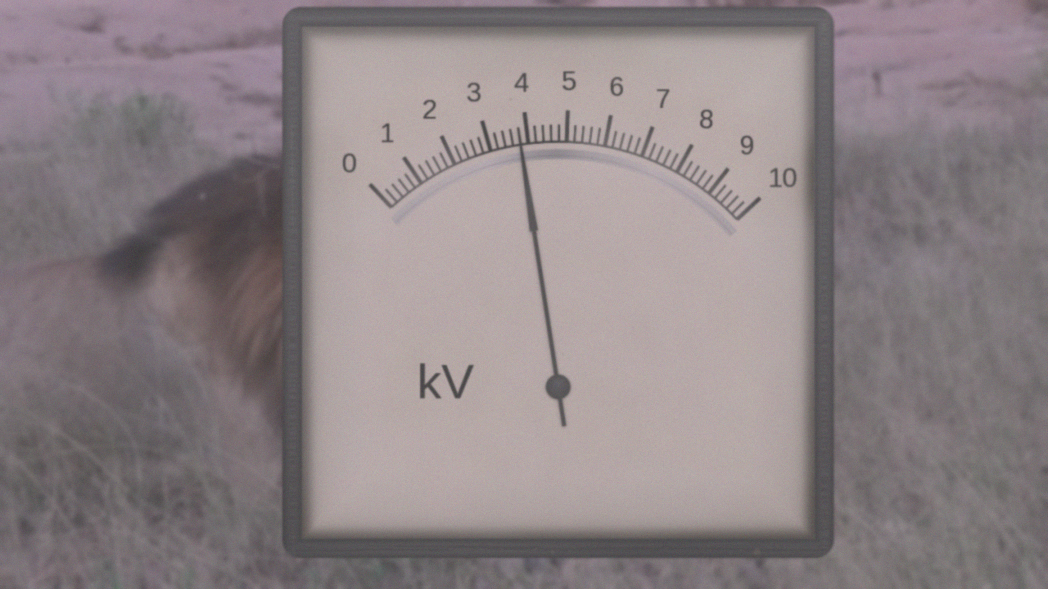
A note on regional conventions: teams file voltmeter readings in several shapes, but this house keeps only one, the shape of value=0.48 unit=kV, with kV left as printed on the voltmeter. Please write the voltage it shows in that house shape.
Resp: value=3.8 unit=kV
